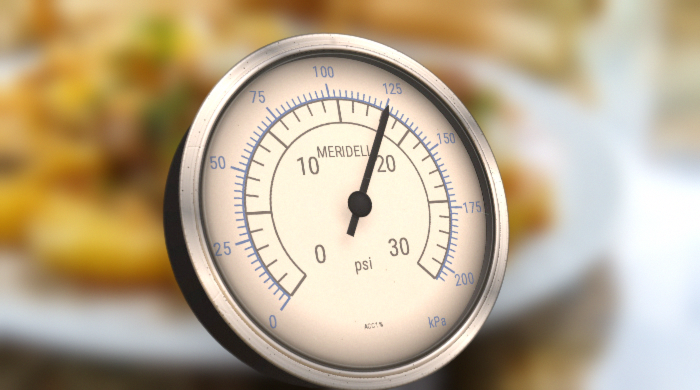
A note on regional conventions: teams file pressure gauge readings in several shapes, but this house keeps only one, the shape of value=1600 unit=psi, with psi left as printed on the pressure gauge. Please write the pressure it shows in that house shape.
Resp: value=18 unit=psi
